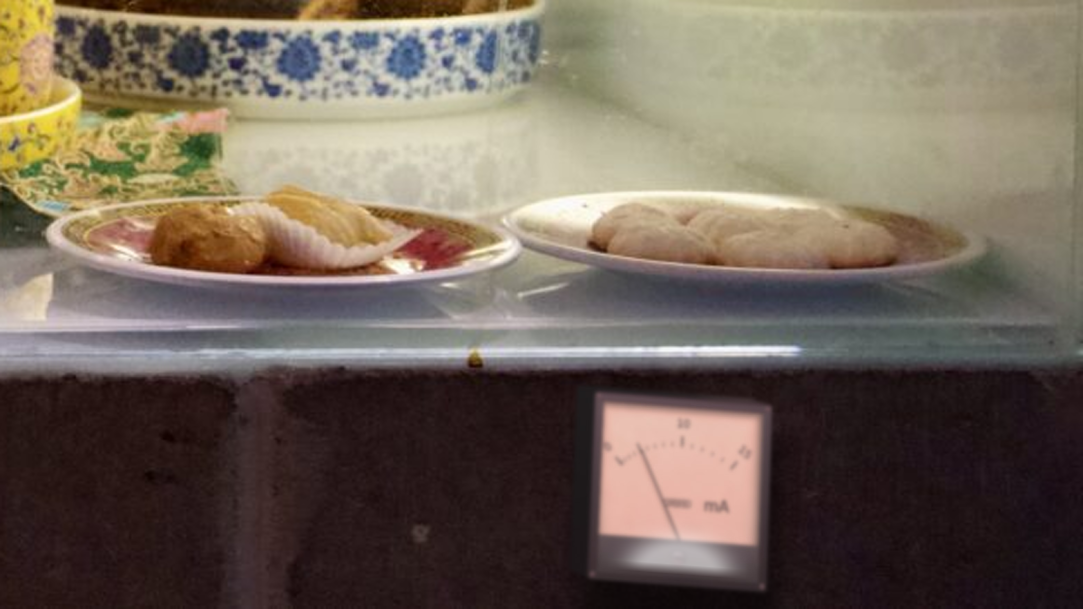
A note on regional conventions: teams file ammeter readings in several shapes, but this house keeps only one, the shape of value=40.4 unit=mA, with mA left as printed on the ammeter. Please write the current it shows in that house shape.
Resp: value=5 unit=mA
